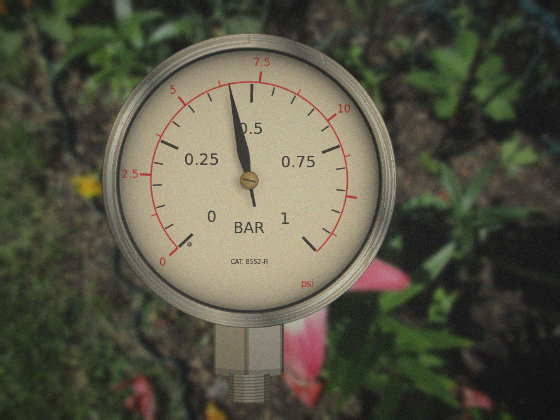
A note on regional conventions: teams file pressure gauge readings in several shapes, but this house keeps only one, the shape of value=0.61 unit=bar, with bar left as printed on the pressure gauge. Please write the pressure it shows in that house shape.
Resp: value=0.45 unit=bar
